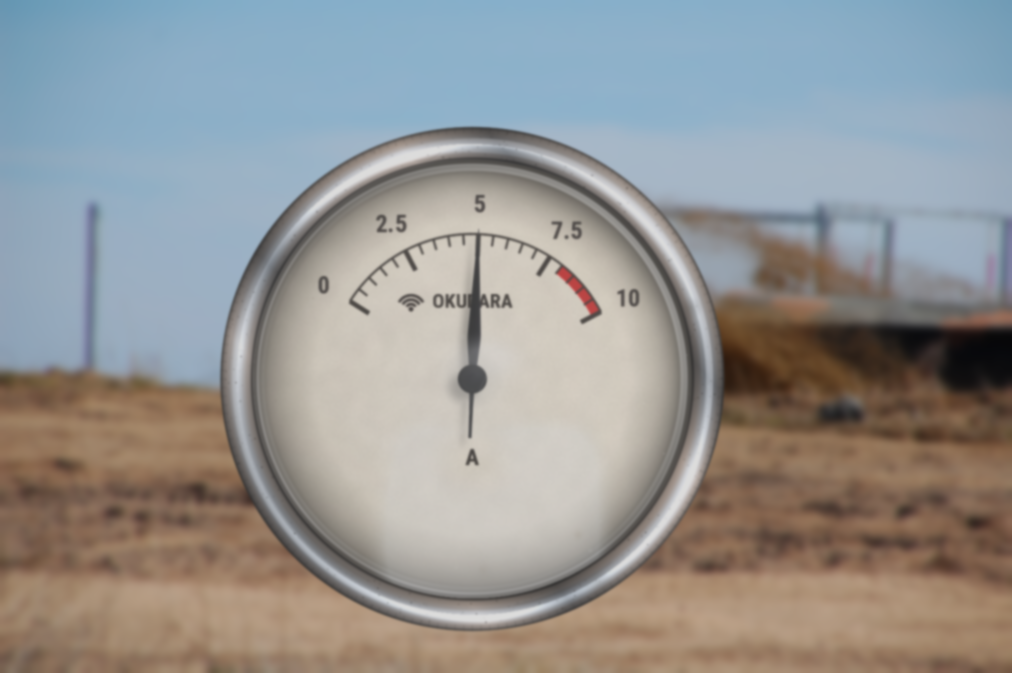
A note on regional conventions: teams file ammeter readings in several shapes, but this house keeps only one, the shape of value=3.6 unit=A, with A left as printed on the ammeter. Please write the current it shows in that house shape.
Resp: value=5 unit=A
